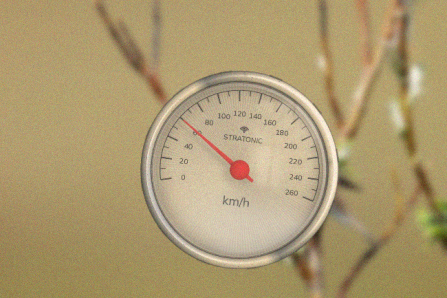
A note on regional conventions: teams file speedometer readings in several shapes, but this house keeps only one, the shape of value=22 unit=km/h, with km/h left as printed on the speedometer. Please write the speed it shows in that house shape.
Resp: value=60 unit=km/h
